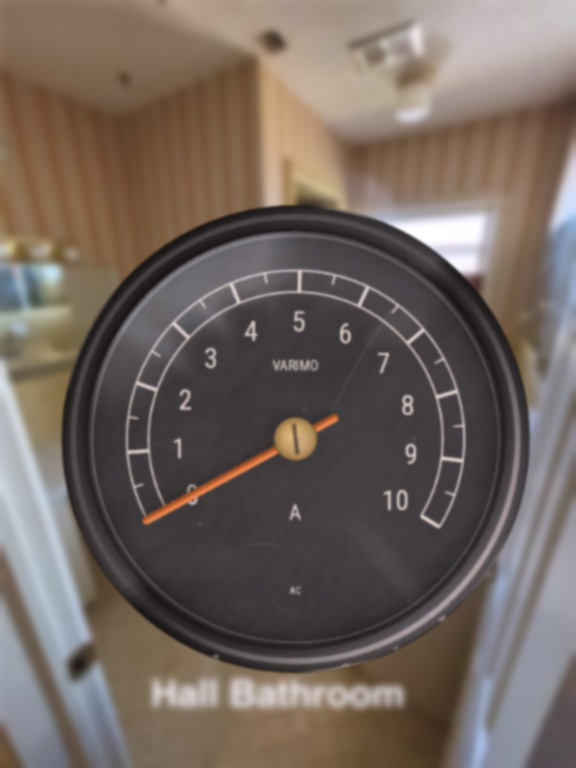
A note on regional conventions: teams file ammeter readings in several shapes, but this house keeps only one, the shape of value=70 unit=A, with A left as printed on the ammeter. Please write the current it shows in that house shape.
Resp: value=0 unit=A
